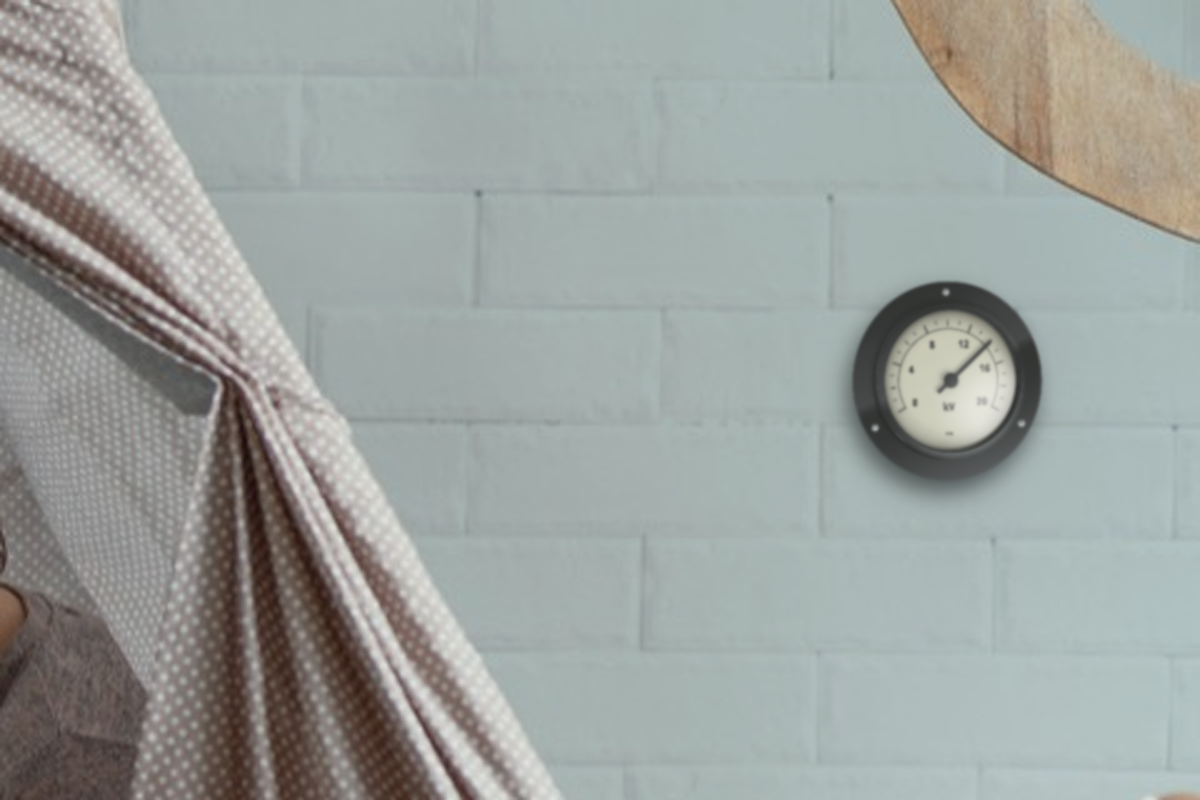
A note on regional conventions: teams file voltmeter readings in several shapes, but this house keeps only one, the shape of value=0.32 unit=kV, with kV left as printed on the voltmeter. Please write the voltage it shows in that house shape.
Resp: value=14 unit=kV
